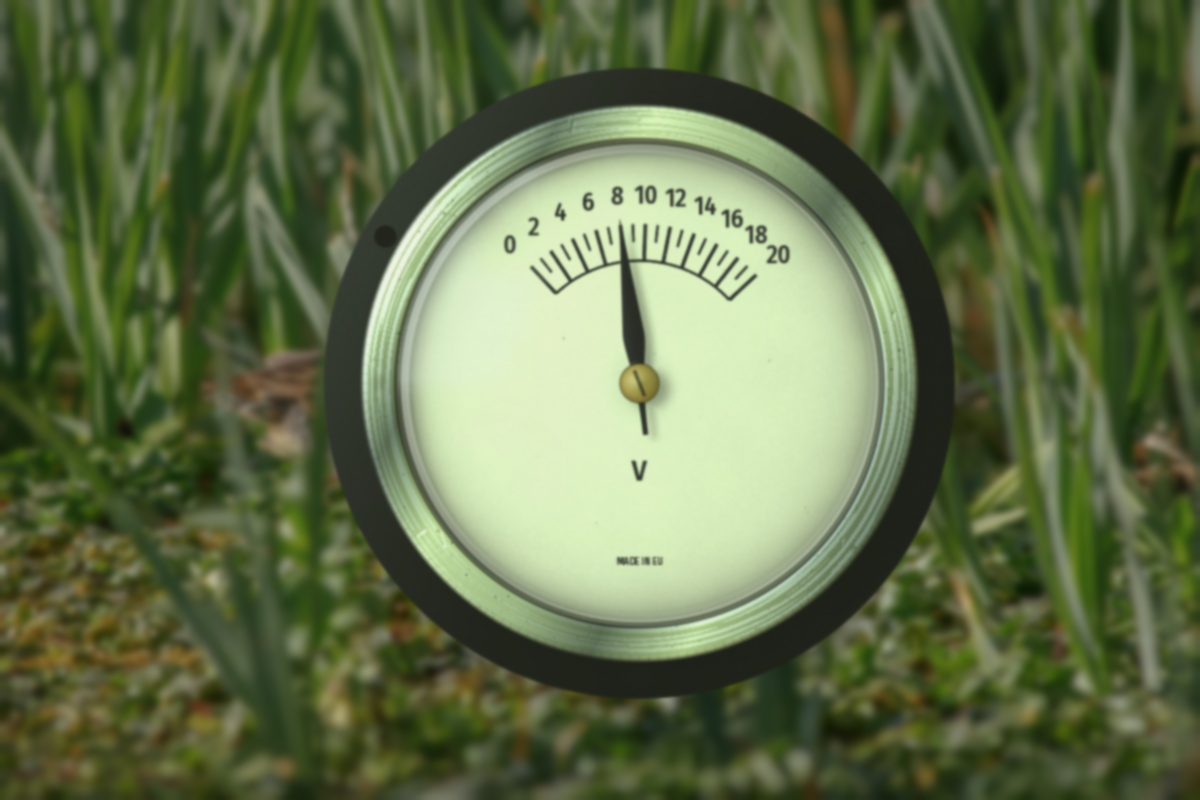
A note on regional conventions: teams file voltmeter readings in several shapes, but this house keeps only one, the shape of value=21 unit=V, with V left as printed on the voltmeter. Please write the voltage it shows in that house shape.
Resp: value=8 unit=V
